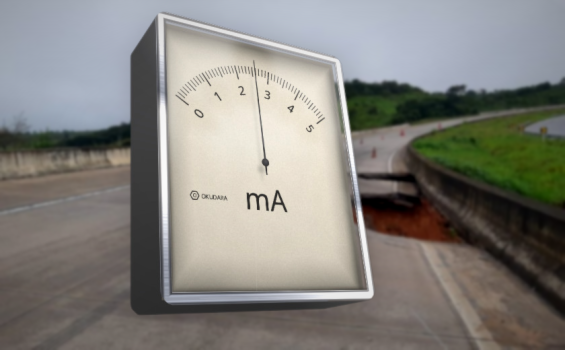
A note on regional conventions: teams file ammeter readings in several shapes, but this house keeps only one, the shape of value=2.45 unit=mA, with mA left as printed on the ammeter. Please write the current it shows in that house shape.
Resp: value=2.5 unit=mA
